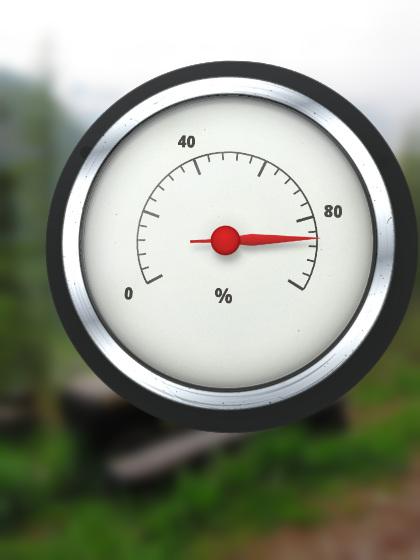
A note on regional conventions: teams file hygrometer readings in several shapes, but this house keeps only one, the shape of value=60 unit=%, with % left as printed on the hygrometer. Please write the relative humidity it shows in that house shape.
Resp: value=86 unit=%
